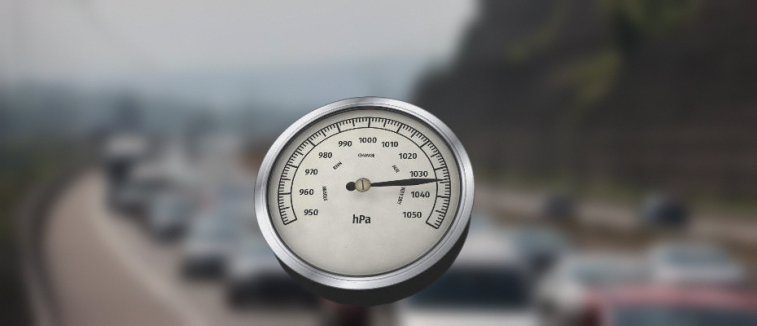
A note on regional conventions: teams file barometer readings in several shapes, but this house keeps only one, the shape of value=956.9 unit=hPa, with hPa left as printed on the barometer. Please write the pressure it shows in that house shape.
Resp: value=1035 unit=hPa
